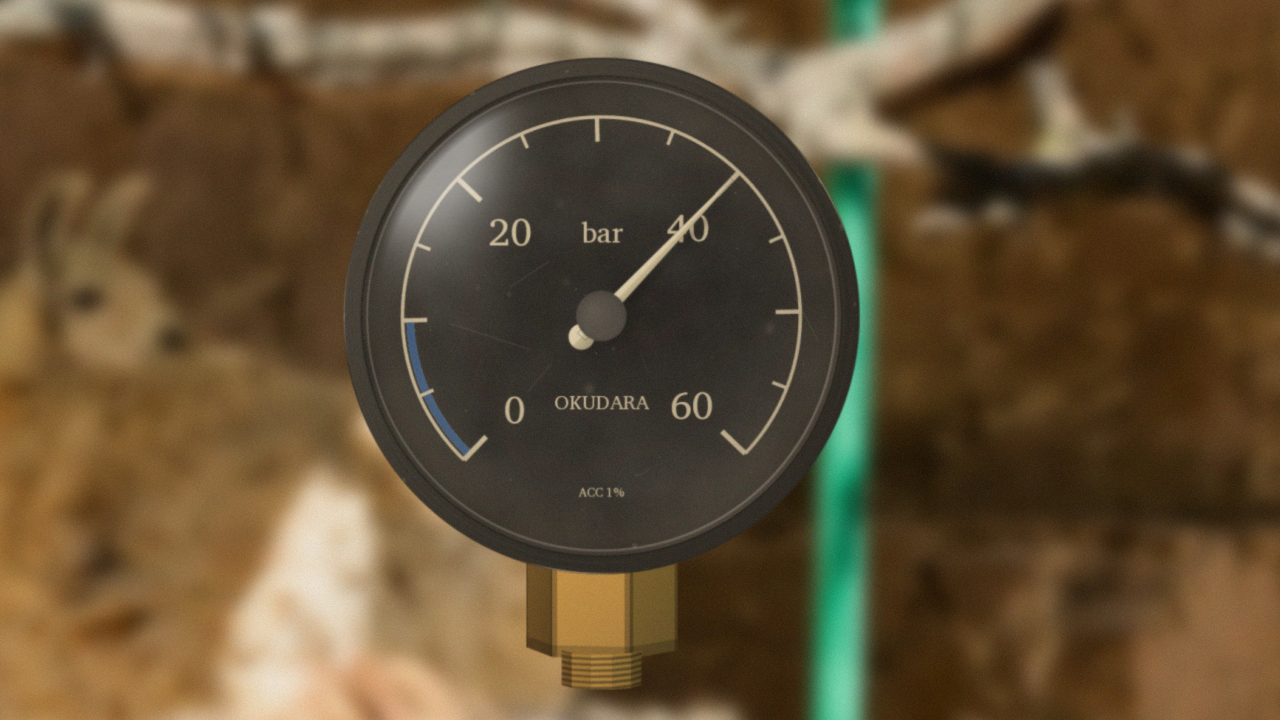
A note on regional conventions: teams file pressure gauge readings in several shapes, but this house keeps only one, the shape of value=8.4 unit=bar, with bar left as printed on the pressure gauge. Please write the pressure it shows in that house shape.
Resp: value=40 unit=bar
